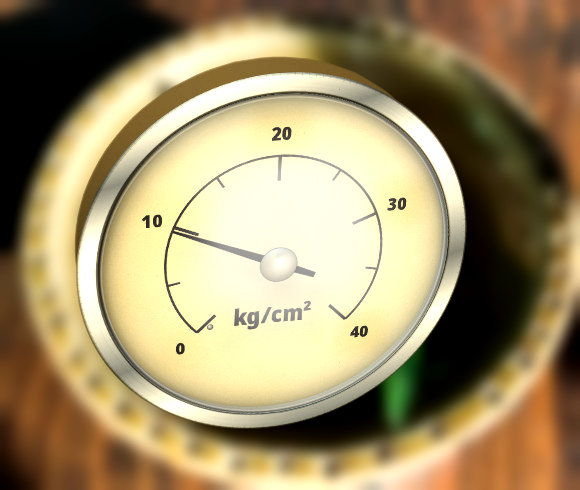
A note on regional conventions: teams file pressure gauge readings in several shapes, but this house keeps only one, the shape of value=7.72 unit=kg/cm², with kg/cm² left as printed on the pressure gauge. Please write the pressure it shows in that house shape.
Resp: value=10 unit=kg/cm²
